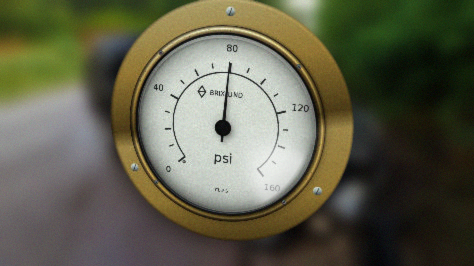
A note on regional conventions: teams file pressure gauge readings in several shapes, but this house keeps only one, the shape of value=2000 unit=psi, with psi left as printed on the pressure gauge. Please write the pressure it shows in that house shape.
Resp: value=80 unit=psi
